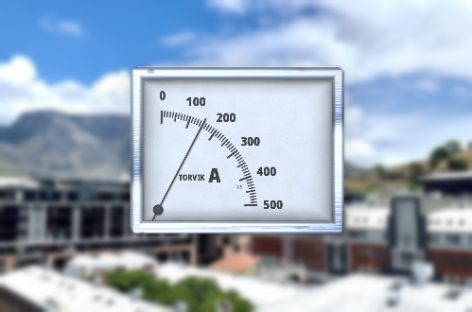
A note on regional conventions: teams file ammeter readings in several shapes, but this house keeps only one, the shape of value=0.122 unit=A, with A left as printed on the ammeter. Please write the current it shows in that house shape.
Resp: value=150 unit=A
